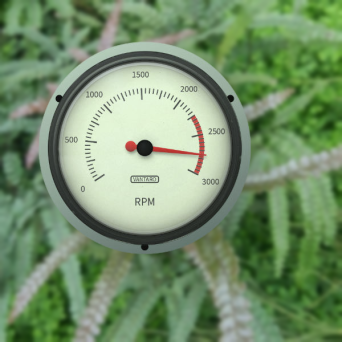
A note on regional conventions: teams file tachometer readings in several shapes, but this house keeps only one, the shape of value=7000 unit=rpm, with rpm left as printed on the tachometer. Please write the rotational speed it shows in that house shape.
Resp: value=2750 unit=rpm
